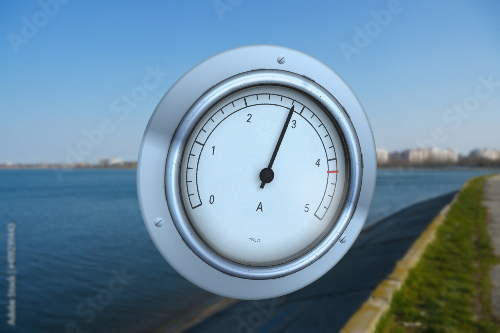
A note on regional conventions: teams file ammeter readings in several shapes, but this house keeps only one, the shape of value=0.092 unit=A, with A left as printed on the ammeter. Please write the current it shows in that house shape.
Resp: value=2.8 unit=A
